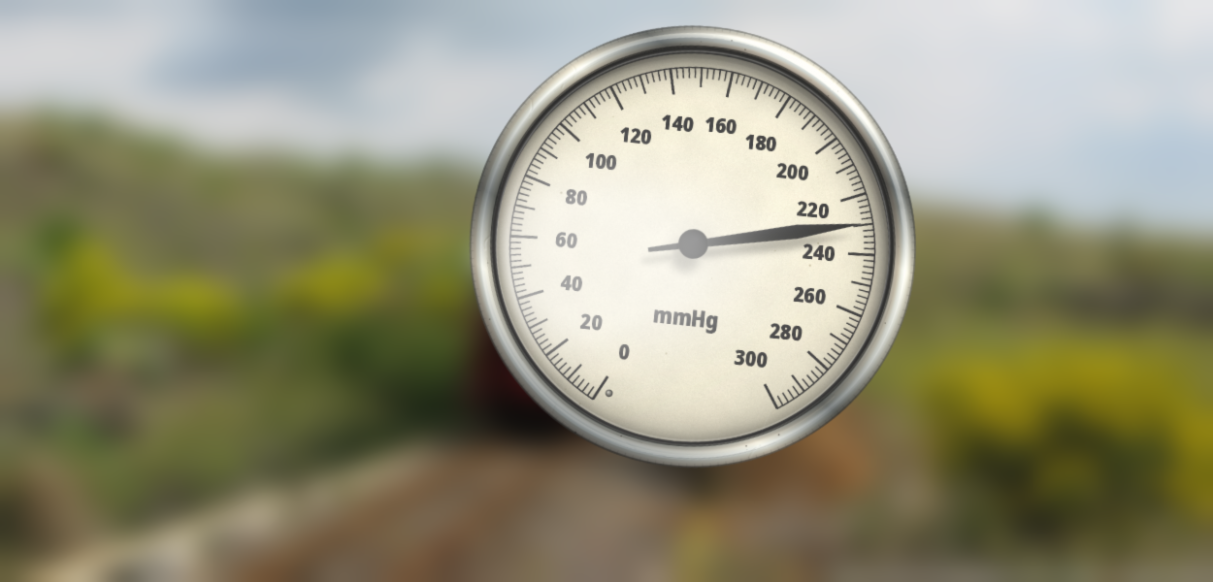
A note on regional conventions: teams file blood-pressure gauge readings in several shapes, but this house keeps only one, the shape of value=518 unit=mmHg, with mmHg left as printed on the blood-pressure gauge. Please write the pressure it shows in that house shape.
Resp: value=230 unit=mmHg
